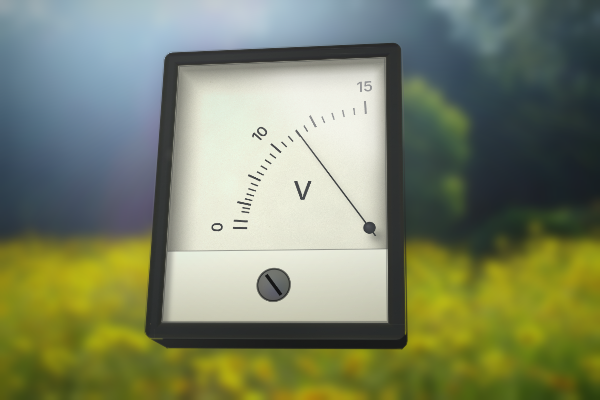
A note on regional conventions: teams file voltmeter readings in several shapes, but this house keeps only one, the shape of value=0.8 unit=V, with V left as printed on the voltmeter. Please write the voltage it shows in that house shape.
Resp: value=11.5 unit=V
